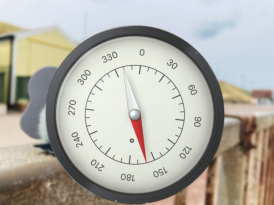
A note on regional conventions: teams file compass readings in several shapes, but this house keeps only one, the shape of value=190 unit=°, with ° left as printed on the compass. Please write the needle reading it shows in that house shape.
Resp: value=160 unit=°
